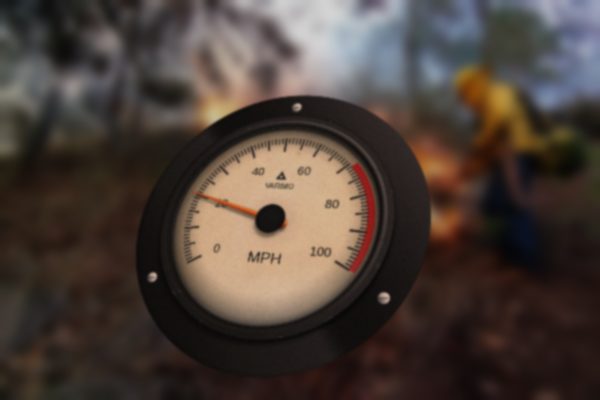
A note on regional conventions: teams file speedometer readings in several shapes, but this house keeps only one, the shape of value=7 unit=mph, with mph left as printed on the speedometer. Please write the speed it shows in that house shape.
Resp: value=20 unit=mph
